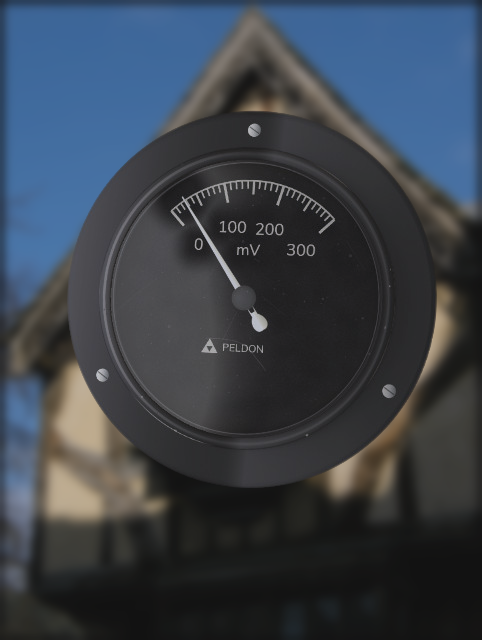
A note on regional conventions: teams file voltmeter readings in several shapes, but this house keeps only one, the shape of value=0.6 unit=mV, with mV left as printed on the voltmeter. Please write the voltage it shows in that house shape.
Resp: value=30 unit=mV
